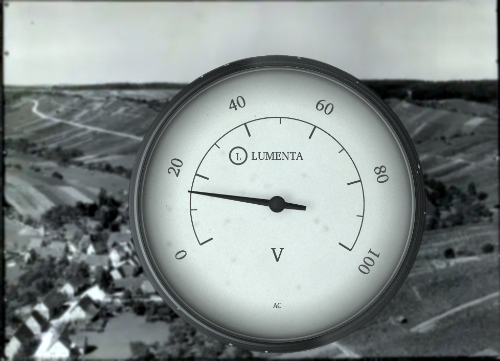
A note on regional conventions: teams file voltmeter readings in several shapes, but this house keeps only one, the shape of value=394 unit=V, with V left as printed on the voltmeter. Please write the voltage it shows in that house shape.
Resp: value=15 unit=V
